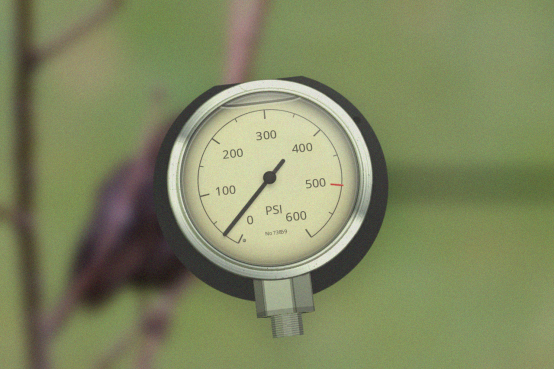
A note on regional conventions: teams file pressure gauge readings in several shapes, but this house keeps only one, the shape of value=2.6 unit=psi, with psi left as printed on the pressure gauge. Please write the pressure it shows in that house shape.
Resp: value=25 unit=psi
